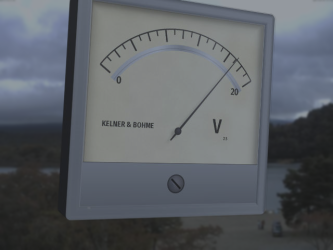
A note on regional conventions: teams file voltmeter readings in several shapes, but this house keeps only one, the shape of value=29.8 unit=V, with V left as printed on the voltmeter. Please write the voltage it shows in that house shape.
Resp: value=17 unit=V
